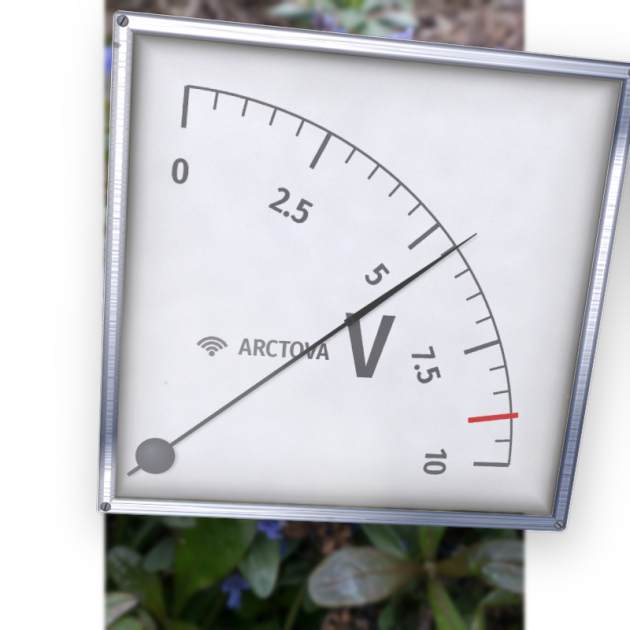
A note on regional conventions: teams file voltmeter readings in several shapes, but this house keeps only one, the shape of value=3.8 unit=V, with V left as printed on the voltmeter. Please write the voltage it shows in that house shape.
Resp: value=5.5 unit=V
